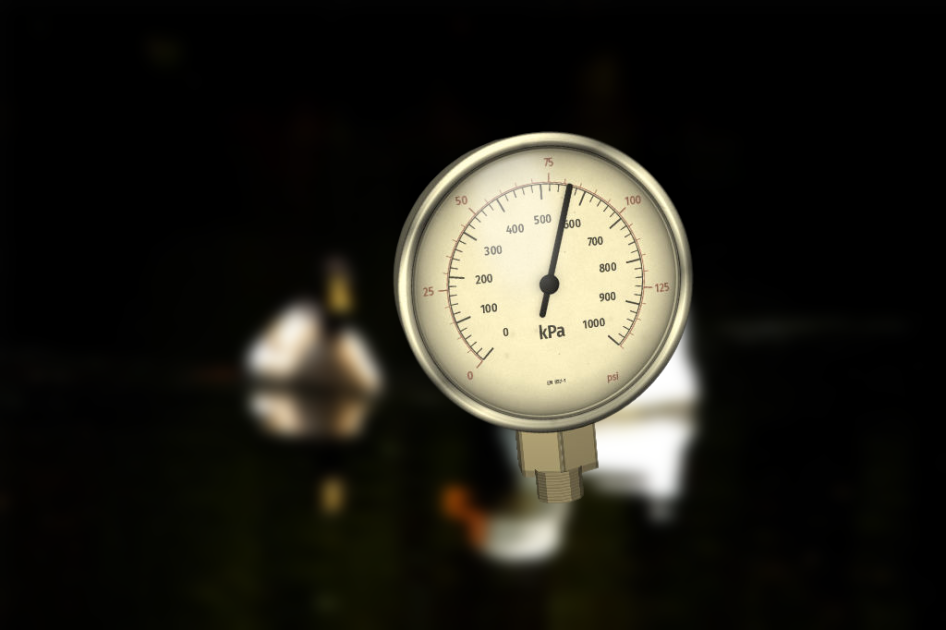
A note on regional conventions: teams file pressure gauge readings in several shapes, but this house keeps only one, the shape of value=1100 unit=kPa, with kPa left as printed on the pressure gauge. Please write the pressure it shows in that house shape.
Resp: value=560 unit=kPa
